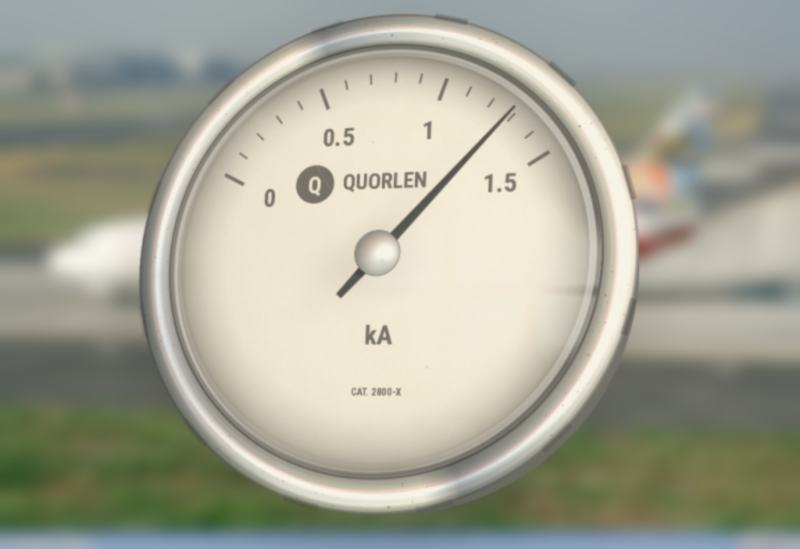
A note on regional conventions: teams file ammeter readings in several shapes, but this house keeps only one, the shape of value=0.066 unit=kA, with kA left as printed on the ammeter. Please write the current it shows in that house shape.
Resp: value=1.3 unit=kA
